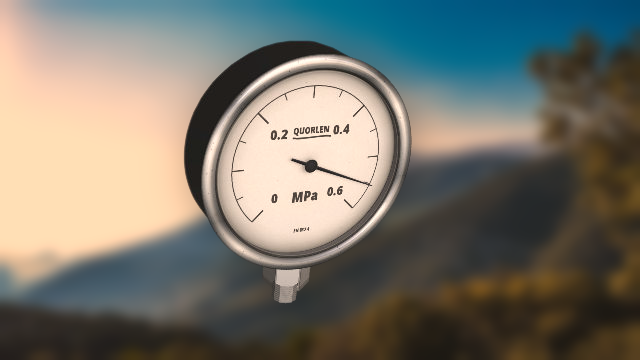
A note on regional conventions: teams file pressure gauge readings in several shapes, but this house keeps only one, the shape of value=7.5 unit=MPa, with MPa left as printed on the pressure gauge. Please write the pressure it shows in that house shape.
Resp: value=0.55 unit=MPa
